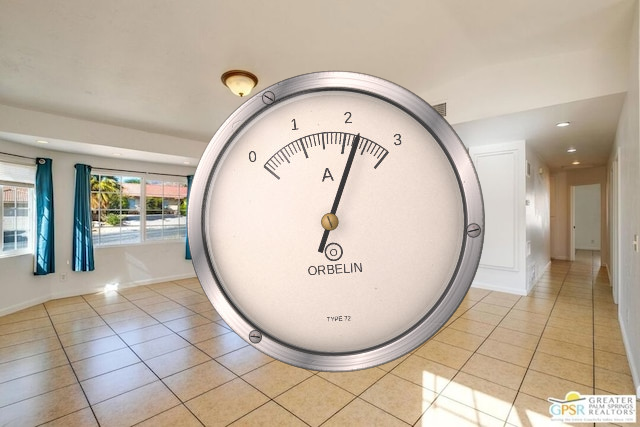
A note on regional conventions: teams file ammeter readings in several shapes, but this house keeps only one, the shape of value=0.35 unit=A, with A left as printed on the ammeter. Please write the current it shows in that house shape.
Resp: value=2.3 unit=A
